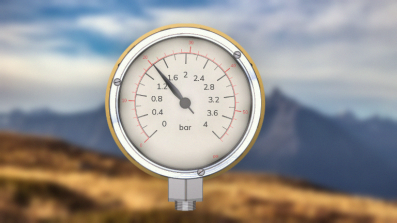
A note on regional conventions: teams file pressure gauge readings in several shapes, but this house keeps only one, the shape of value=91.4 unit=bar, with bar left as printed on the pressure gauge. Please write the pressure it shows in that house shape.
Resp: value=1.4 unit=bar
